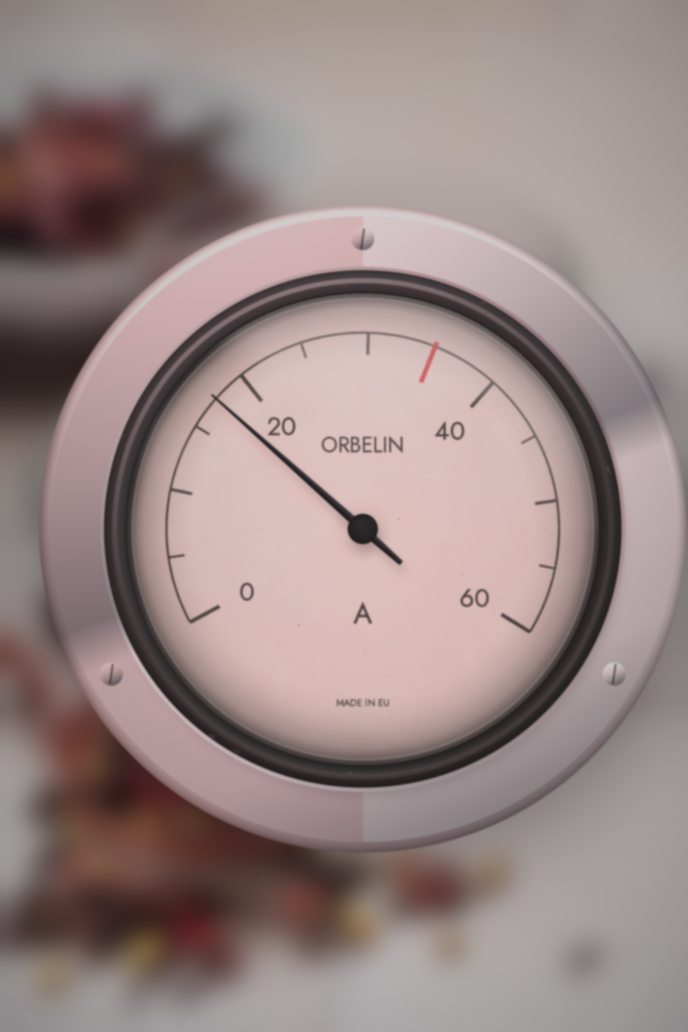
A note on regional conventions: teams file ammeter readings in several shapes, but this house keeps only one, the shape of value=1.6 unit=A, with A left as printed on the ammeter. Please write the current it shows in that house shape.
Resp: value=17.5 unit=A
